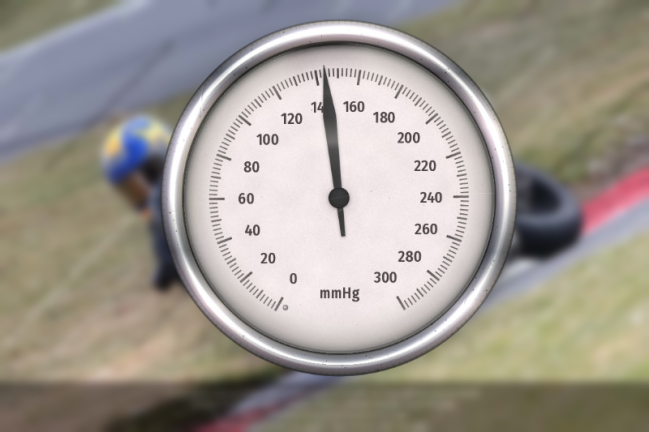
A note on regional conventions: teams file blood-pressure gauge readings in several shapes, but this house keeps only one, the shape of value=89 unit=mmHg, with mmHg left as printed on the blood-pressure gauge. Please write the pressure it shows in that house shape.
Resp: value=144 unit=mmHg
